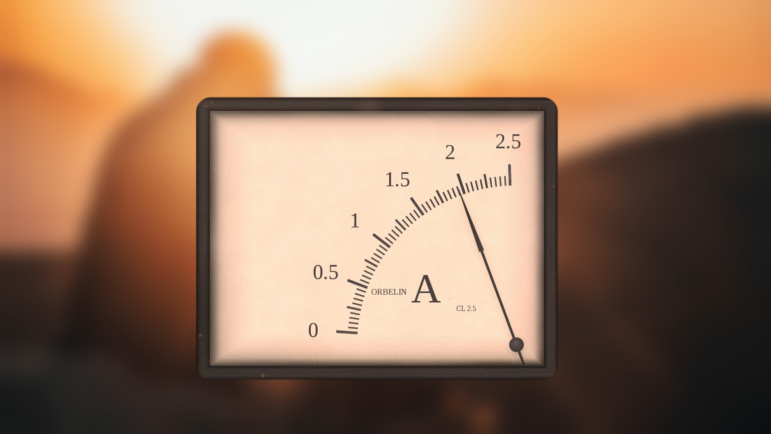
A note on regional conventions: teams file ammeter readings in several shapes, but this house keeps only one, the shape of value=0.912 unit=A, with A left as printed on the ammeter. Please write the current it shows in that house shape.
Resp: value=1.95 unit=A
